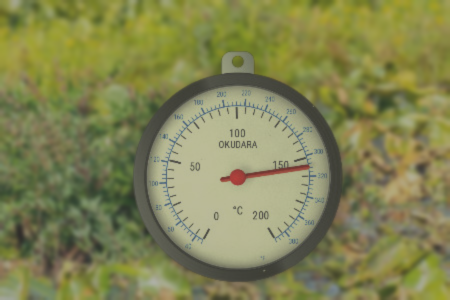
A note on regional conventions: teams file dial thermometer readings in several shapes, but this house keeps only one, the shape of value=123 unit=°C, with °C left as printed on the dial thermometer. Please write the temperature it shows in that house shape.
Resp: value=155 unit=°C
